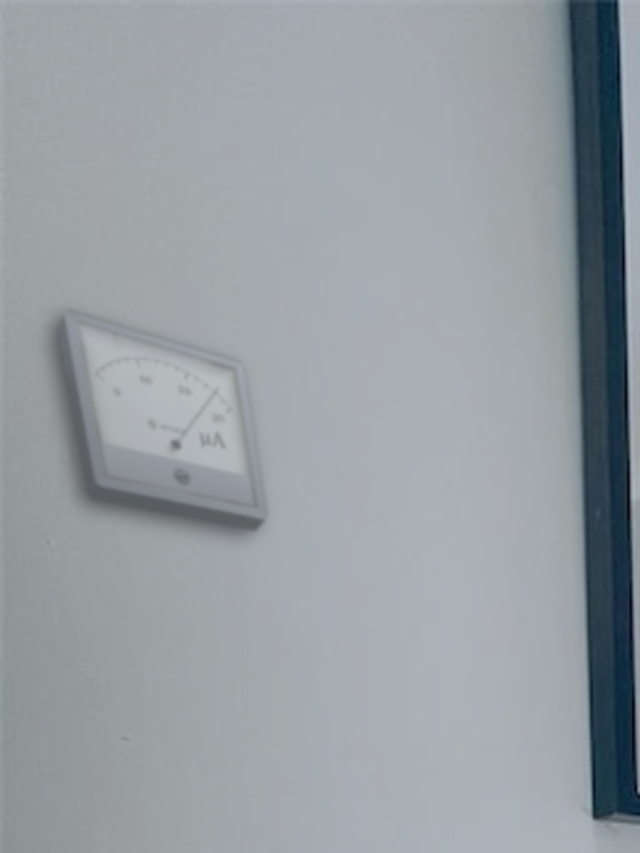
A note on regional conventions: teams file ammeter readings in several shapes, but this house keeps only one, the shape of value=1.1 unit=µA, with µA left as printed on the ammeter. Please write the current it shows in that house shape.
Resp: value=26 unit=µA
